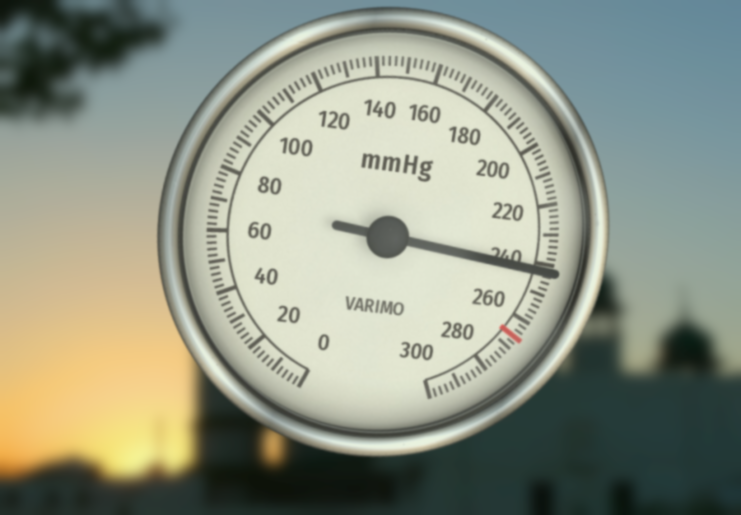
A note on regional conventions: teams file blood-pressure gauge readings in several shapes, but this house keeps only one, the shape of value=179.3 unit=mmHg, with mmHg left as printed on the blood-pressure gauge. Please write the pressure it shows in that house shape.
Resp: value=242 unit=mmHg
